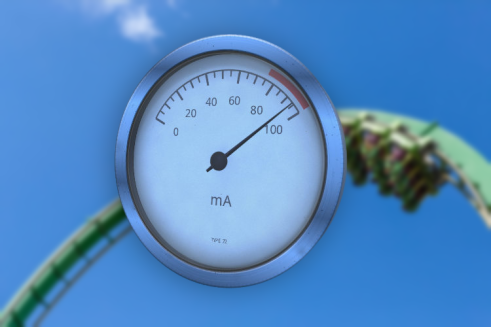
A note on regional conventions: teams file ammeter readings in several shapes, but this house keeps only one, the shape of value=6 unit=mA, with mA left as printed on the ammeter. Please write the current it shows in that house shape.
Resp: value=95 unit=mA
